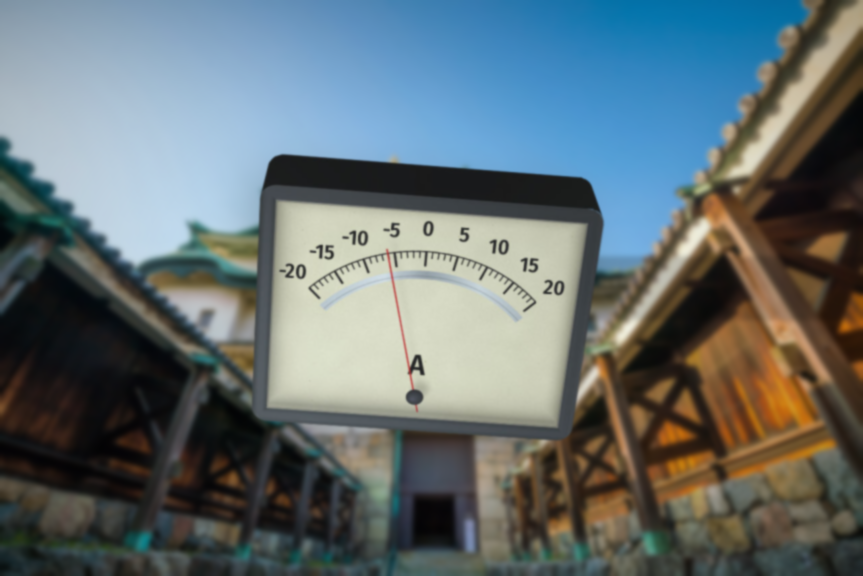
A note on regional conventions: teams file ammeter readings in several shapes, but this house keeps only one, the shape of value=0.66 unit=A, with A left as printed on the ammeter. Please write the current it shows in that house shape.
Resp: value=-6 unit=A
